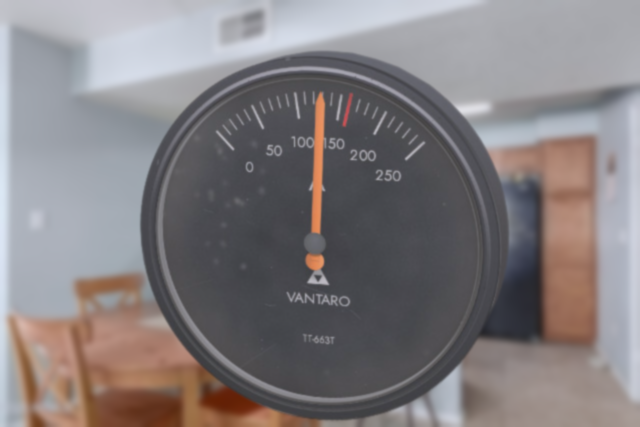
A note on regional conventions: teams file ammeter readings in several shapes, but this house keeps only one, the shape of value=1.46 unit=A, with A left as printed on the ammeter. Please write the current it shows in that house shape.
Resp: value=130 unit=A
